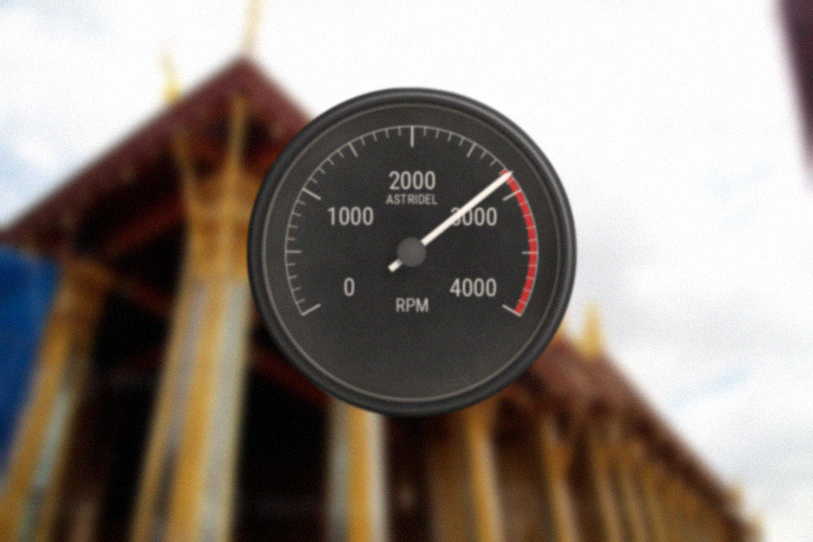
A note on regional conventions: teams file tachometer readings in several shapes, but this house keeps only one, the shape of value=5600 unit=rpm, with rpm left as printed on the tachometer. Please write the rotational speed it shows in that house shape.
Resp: value=2850 unit=rpm
